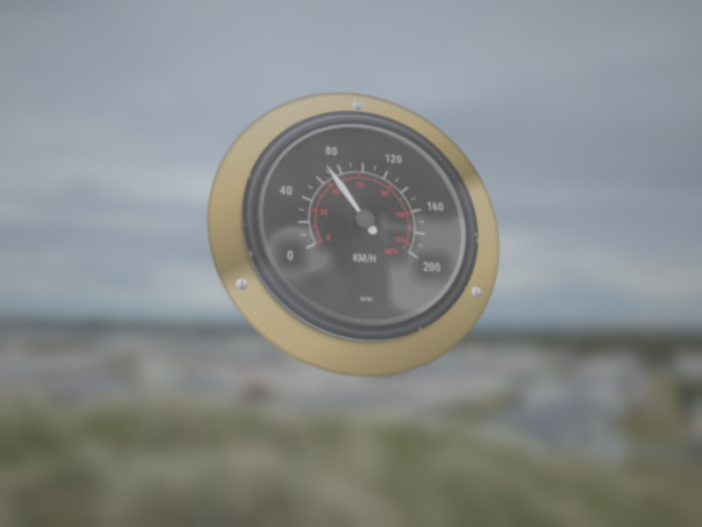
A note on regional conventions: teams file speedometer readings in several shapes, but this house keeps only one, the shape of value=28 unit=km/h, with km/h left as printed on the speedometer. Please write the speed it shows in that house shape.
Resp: value=70 unit=km/h
